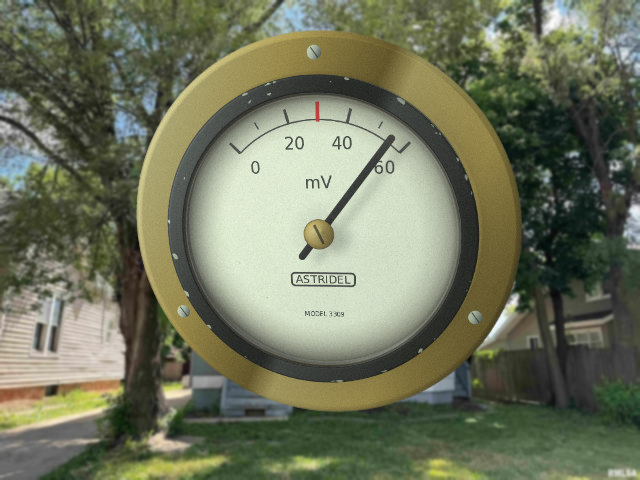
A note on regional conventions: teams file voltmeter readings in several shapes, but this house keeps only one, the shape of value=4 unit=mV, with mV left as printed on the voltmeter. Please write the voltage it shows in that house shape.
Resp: value=55 unit=mV
